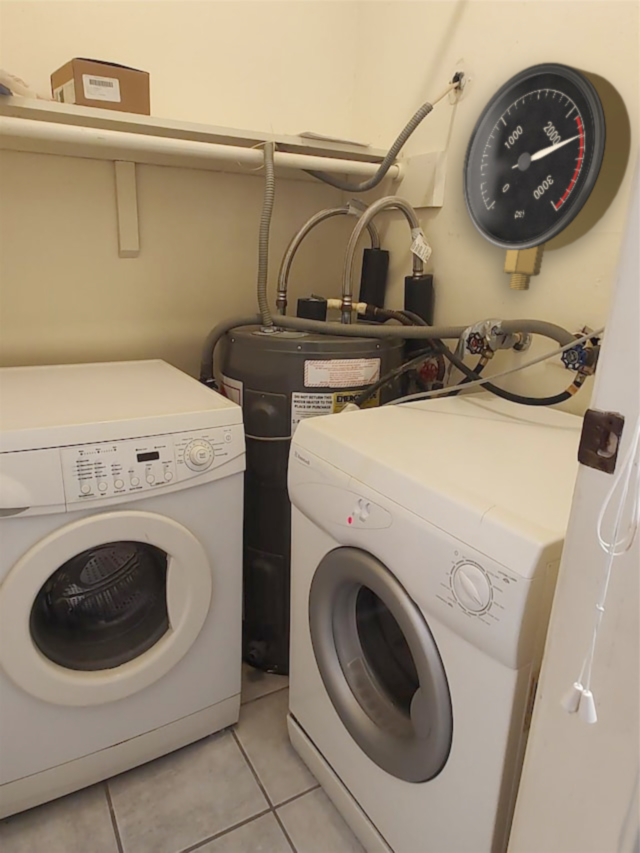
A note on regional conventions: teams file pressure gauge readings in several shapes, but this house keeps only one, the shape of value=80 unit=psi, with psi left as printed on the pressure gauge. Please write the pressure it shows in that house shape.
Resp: value=2300 unit=psi
